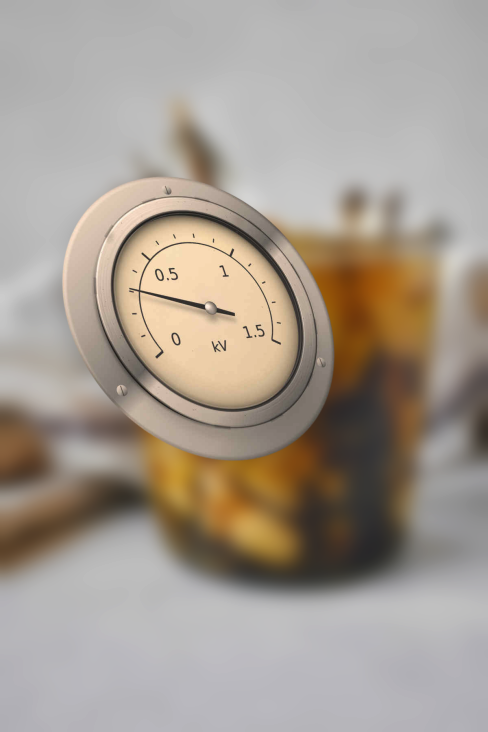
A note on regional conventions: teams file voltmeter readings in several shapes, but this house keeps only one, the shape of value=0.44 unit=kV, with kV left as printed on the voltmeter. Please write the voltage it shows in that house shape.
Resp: value=0.3 unit=kV
